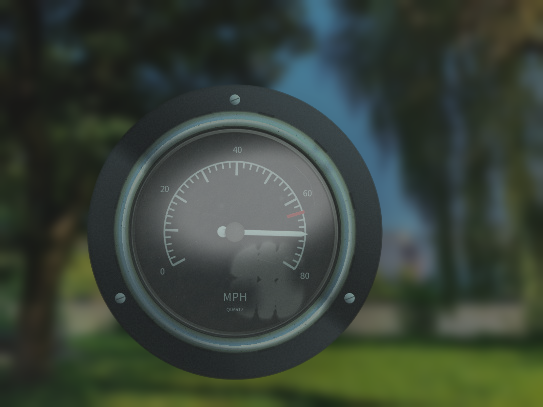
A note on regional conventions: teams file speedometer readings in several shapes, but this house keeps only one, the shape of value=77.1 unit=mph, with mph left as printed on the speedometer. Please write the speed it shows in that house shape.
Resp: value=70 unit=mph
